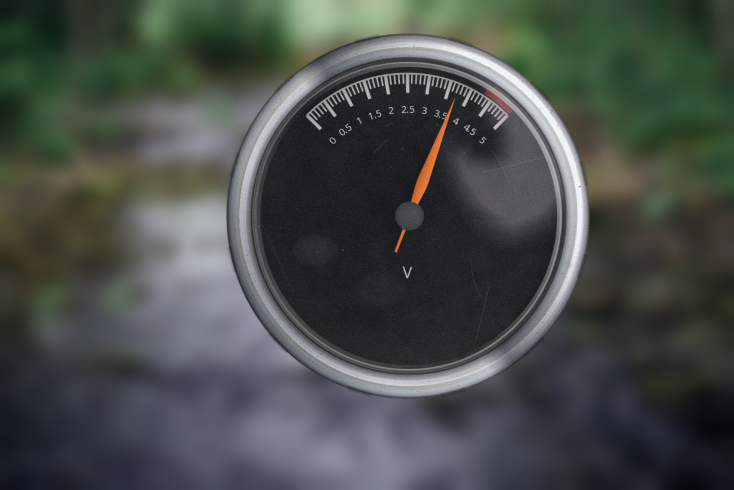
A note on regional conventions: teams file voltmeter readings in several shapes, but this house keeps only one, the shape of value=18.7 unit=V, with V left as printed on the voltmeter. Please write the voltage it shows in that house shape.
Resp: value=3.7 unit=V
